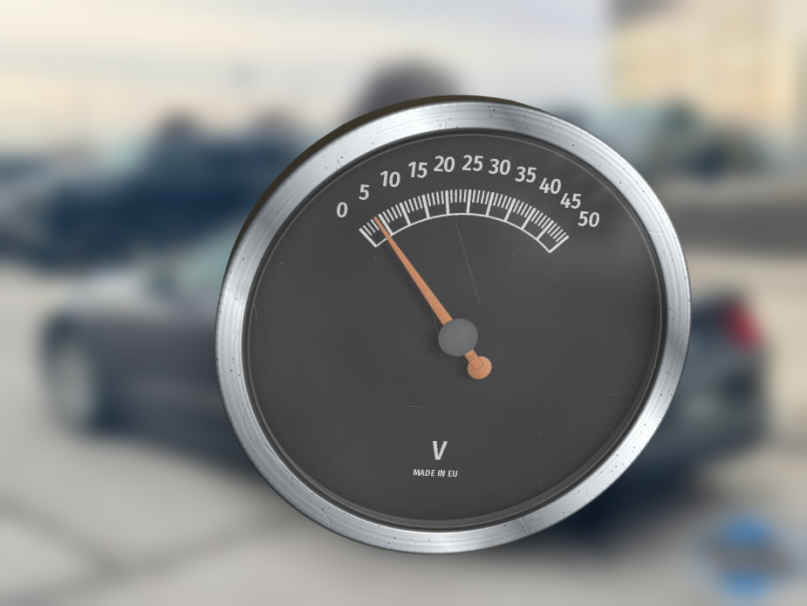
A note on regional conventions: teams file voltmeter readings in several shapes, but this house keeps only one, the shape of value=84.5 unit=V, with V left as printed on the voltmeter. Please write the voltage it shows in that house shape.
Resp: value=4 unit=V
